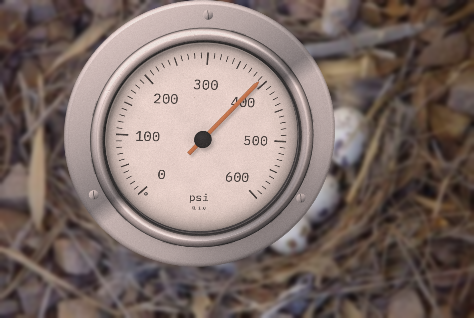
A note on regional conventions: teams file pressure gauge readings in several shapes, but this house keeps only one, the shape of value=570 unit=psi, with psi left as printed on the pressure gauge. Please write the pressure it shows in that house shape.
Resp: value=390 unit=psi
